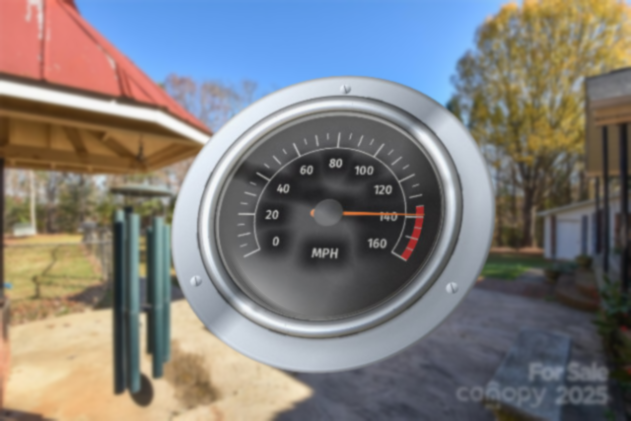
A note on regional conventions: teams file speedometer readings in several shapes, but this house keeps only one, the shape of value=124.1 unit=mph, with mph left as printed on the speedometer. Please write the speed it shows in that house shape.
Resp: value=140 unit=mph
